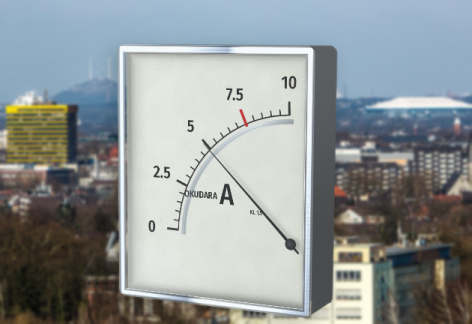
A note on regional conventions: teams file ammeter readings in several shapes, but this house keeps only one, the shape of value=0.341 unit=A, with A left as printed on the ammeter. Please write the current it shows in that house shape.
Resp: value=5 unit=A
